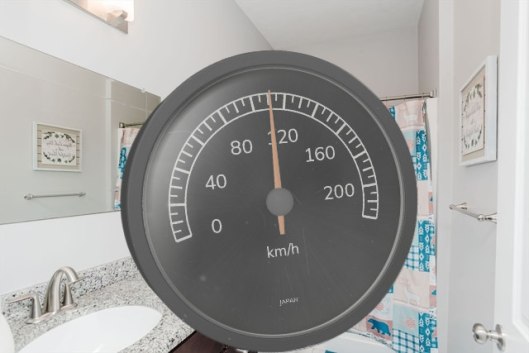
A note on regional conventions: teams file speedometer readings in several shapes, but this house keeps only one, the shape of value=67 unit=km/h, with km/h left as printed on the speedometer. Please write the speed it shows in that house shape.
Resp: value=110 unit=km/h
